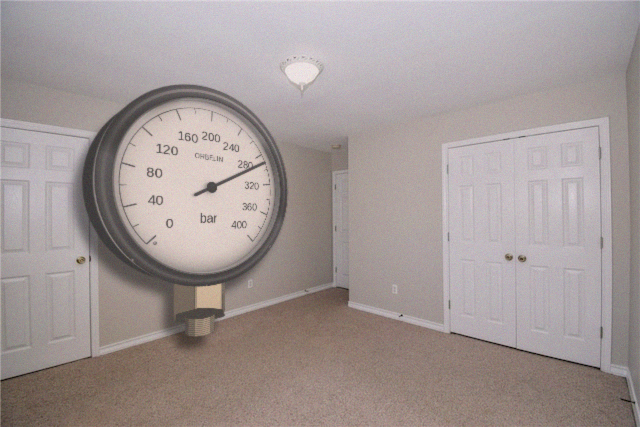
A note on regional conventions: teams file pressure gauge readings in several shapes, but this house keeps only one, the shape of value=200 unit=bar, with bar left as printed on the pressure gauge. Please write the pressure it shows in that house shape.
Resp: value=290 unit=bar
